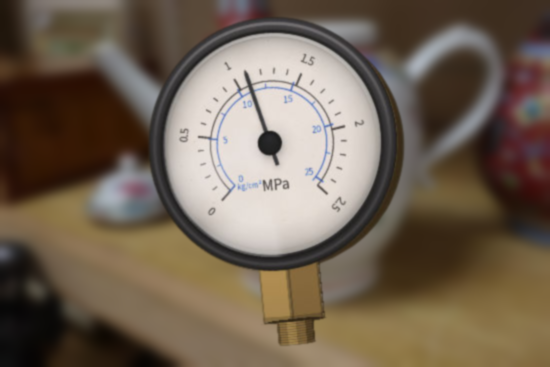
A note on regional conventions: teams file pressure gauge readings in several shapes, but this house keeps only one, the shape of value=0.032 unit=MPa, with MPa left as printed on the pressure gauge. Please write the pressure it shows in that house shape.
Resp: value=1.1 unit=MPa
